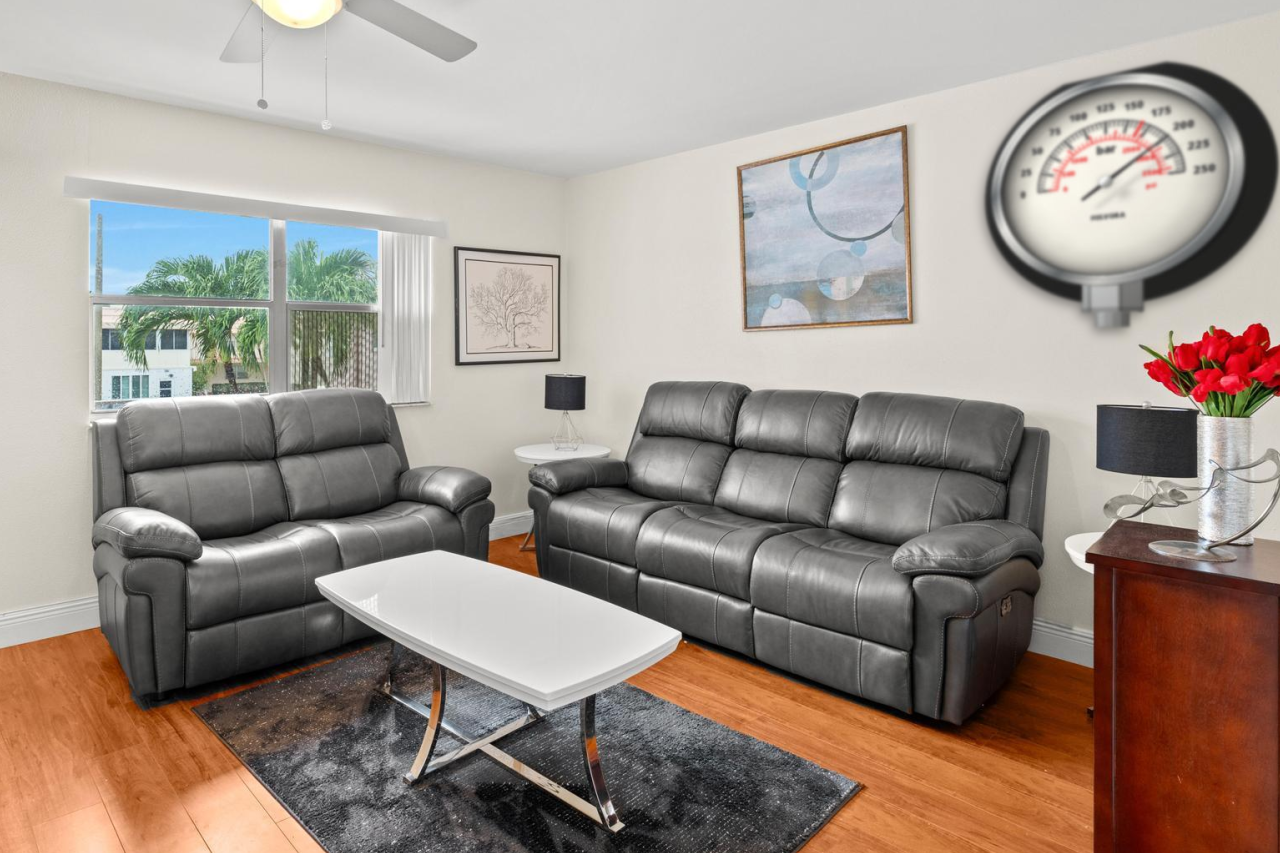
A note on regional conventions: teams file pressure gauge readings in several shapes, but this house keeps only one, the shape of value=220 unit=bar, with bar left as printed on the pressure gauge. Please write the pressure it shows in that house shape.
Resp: value=200 unit=bar
